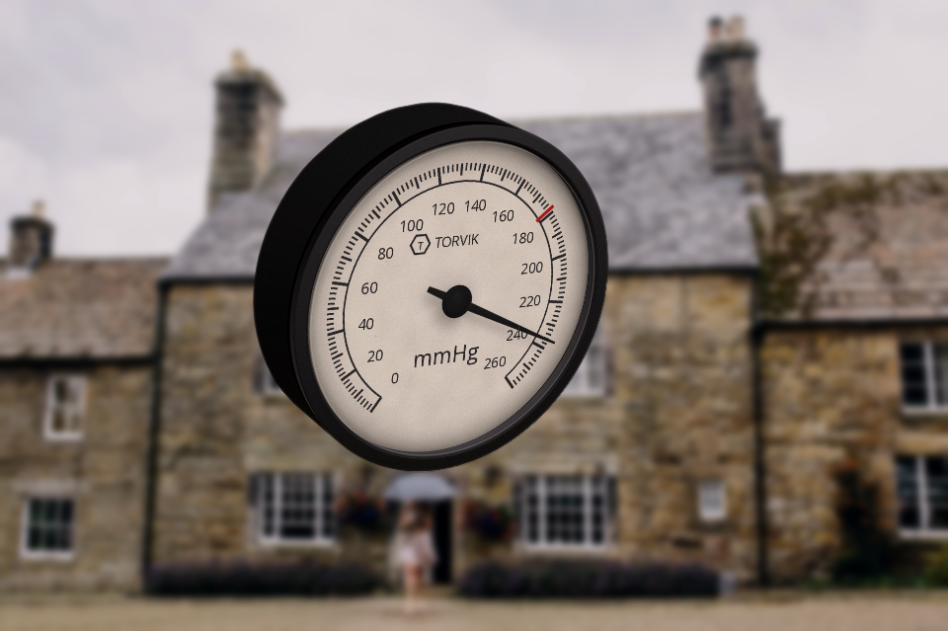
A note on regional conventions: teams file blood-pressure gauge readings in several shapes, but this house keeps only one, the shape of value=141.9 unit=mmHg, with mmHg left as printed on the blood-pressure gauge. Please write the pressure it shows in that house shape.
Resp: value=236 unit=mmHg
